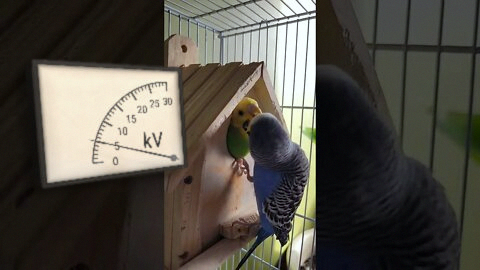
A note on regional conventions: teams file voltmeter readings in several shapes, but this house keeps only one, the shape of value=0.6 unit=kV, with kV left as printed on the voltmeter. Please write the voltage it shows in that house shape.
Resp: value=5 unit=kV
